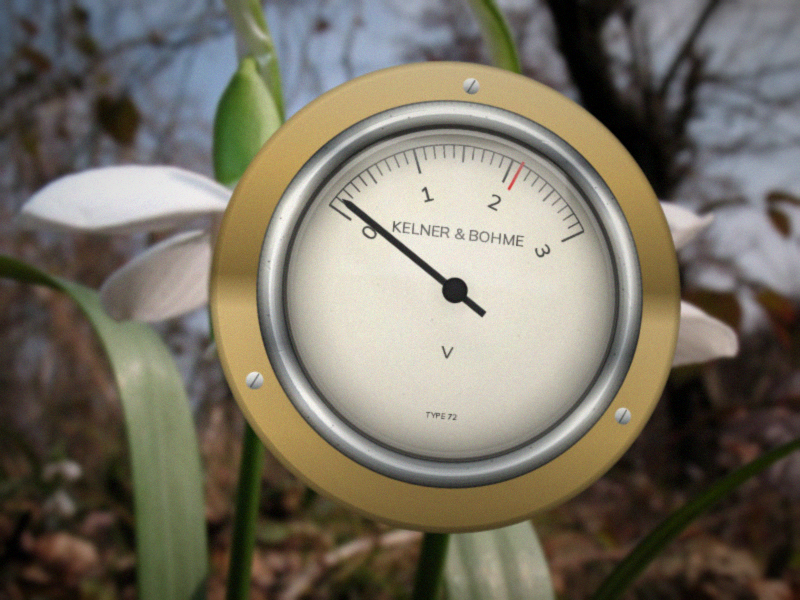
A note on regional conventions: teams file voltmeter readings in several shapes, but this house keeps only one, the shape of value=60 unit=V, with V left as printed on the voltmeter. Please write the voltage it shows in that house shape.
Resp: value=0.1 unit=V
